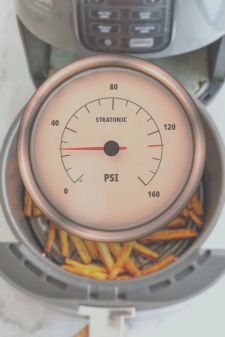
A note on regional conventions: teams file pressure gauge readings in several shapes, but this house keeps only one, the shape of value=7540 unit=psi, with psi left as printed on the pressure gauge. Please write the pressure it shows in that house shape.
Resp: value=25 unit=psi
